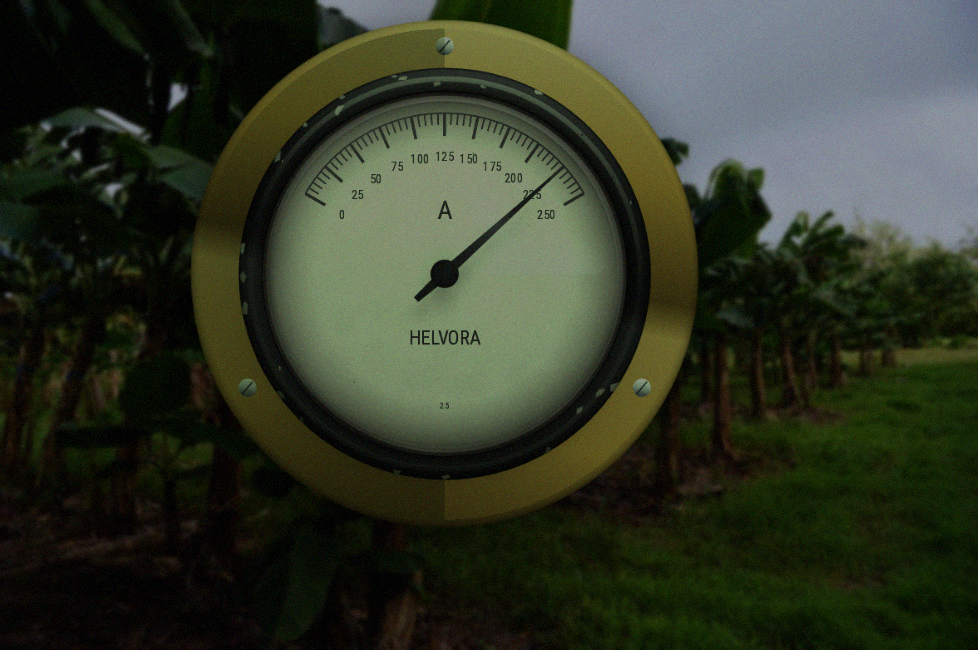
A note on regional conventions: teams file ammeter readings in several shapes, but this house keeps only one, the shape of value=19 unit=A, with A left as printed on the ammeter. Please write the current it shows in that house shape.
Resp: value=225 unit=A
